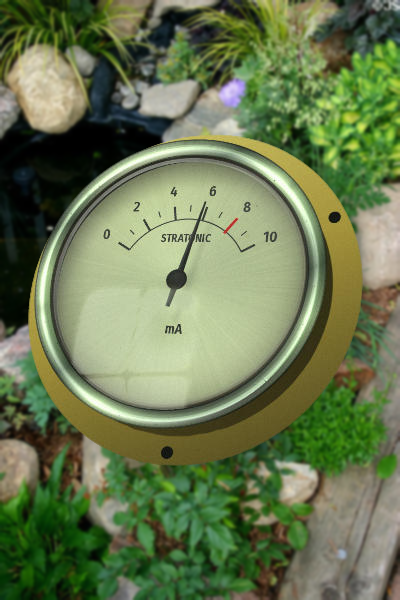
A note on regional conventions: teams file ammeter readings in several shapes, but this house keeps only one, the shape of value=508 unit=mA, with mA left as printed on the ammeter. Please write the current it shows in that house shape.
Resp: value=6 unit=mA
